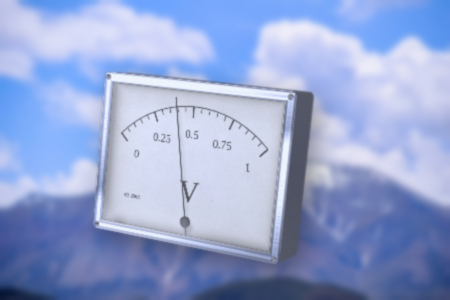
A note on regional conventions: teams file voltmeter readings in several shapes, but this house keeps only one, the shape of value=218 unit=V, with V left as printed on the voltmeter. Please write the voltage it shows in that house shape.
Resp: value=0.4 unit=V
